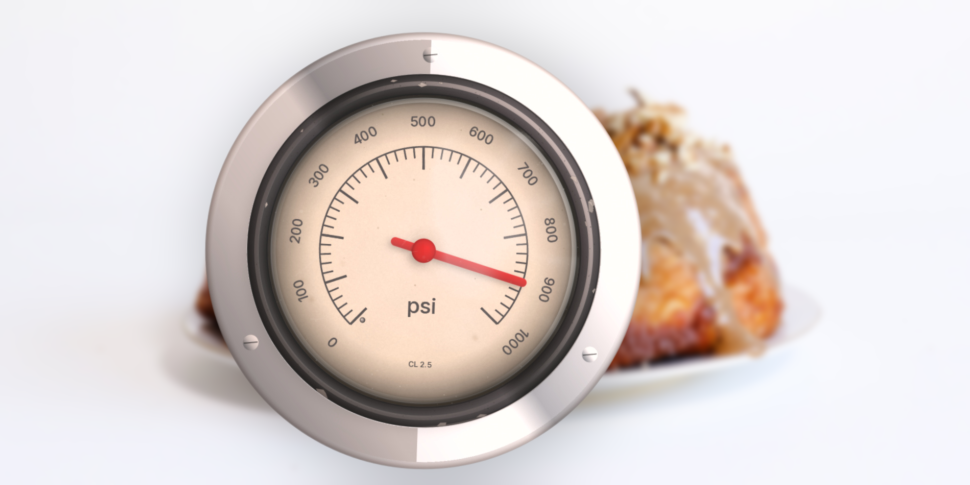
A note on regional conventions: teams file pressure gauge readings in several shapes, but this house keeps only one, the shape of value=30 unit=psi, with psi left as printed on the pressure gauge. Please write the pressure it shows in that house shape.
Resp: value=900 unit=psi
